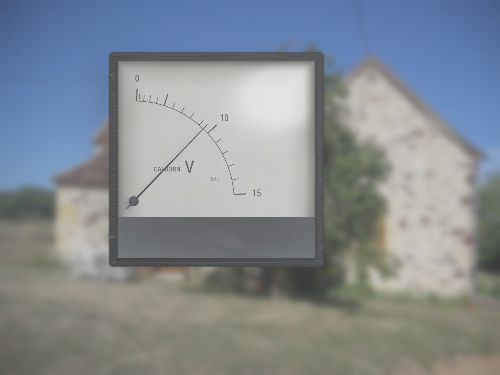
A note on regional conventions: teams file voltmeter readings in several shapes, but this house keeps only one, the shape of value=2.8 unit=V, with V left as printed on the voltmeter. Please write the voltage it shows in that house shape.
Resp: value=9.5 unit=V
